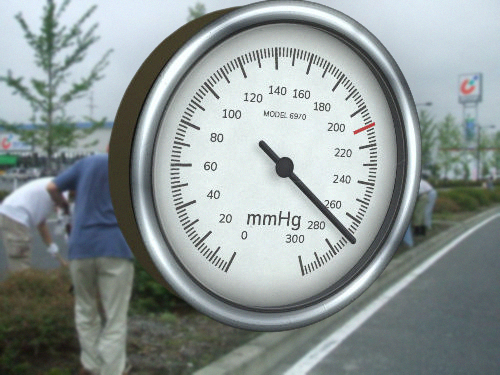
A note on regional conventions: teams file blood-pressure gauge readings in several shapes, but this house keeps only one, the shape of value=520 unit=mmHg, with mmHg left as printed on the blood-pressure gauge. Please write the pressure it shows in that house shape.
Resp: value=270 unit=mmHg
